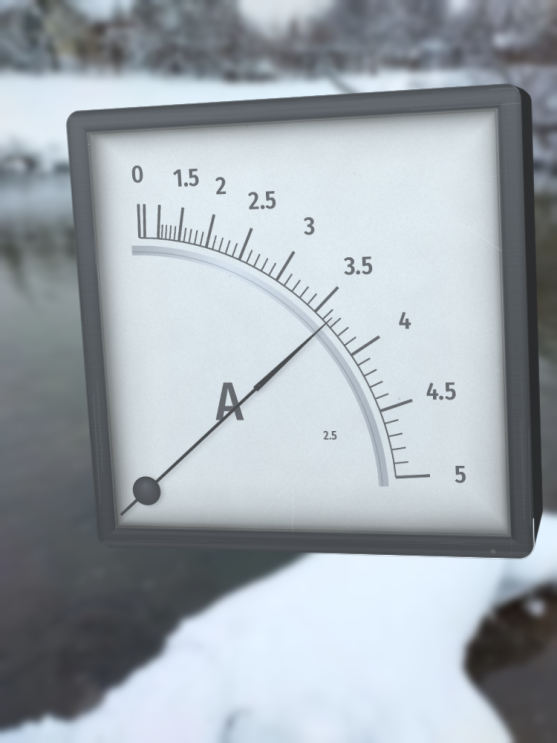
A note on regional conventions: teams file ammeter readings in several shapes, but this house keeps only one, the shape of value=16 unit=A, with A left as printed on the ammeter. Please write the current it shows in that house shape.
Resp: value=3.65 unit=A
